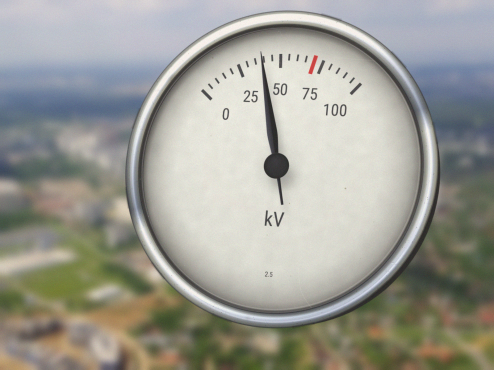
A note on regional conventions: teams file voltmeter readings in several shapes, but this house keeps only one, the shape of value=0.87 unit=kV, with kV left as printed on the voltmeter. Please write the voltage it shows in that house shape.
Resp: value=40 unit=kV
